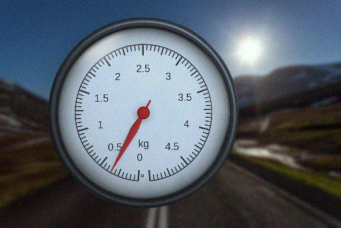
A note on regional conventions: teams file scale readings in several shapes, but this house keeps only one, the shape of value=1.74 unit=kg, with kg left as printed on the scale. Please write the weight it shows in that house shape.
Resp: value=0.35 unit=kg
